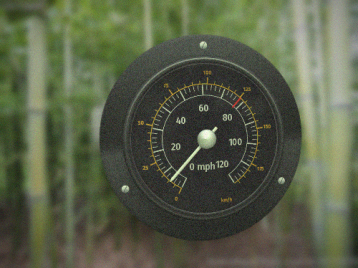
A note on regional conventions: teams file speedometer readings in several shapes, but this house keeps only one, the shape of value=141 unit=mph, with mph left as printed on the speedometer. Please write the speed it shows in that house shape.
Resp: value=6 unit=mph
